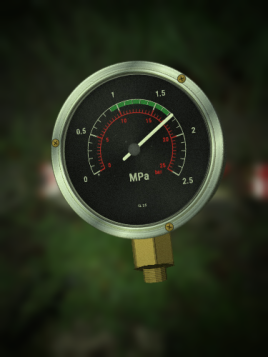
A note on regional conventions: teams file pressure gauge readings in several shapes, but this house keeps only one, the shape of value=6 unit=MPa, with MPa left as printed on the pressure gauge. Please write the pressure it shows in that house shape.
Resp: value=1.75 unit=MPa
